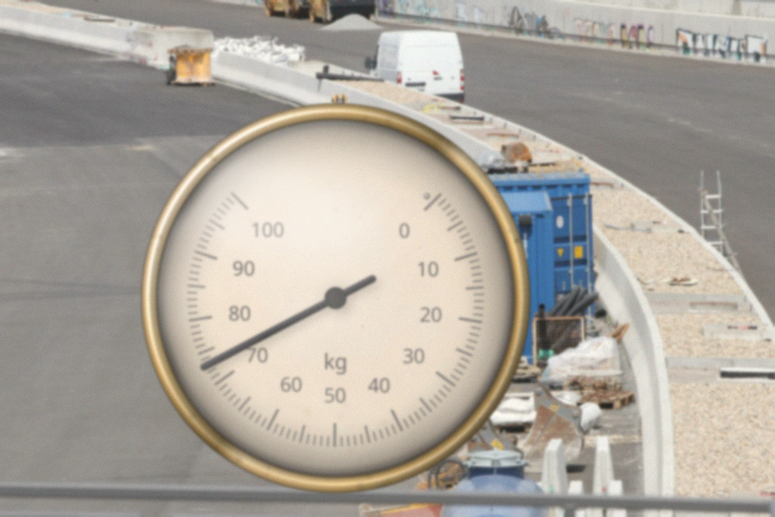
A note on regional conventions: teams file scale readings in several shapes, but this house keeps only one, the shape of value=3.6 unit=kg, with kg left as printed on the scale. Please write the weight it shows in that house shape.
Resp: value=73 unit=kg
